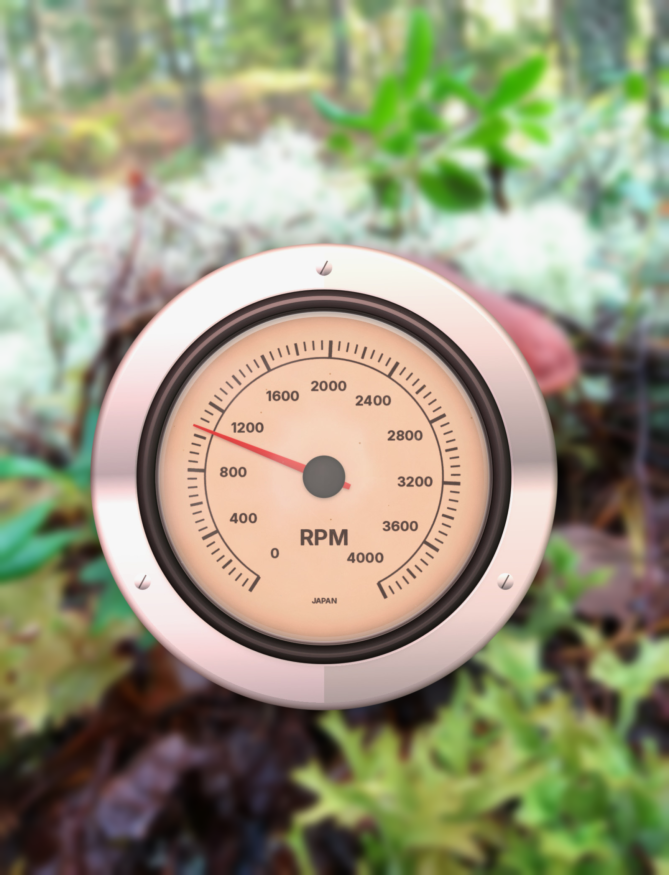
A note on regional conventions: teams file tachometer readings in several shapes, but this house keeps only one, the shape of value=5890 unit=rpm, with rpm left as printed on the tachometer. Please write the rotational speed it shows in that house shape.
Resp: value=1050 unit=rpm
